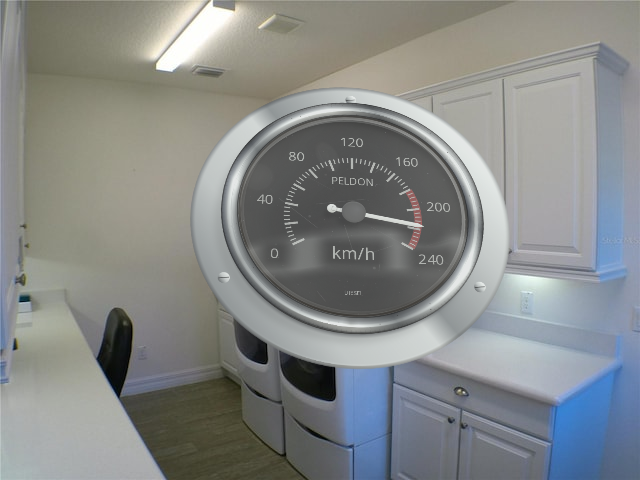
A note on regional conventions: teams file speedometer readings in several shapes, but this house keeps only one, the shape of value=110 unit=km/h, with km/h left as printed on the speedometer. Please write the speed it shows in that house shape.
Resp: value=220 unit=km/h
